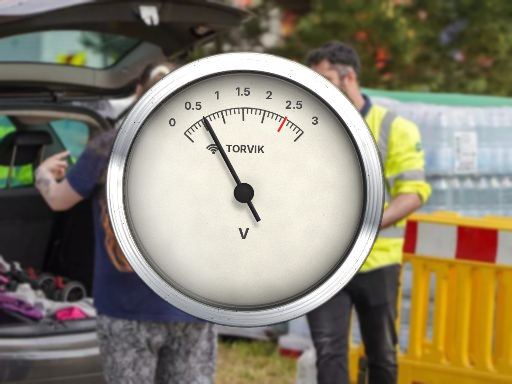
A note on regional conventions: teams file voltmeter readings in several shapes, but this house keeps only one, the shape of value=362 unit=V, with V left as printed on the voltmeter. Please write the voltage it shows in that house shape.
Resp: value=0.6 unit=V
